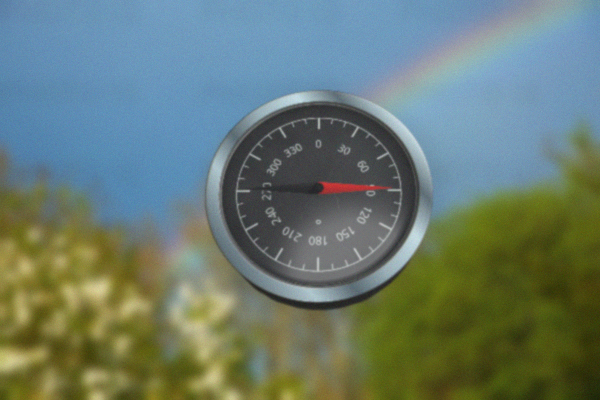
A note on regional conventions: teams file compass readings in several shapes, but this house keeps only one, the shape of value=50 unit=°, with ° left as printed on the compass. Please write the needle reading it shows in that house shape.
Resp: value=90 unit=°
